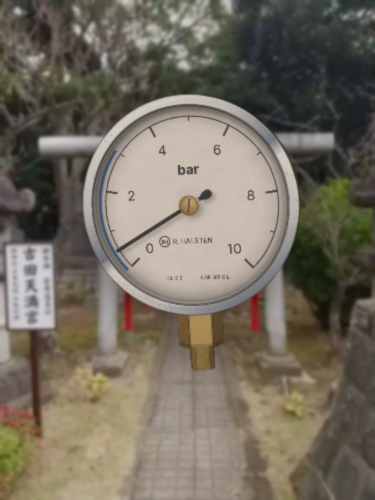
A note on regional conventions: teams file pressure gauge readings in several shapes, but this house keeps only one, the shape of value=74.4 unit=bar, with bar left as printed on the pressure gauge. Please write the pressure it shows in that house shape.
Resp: value=0.5 unit=bar
